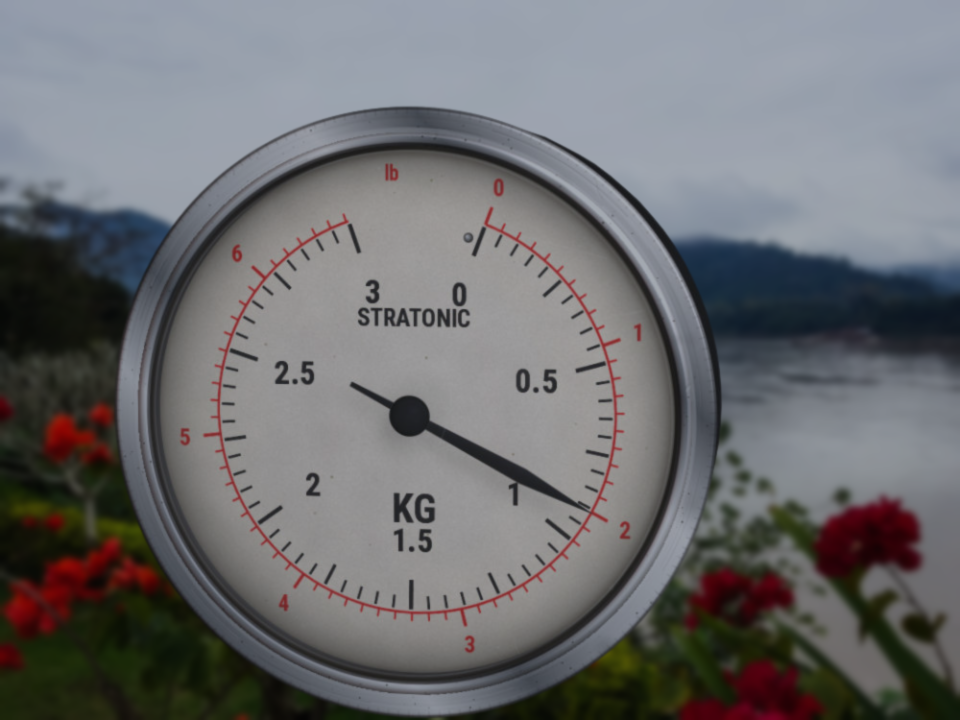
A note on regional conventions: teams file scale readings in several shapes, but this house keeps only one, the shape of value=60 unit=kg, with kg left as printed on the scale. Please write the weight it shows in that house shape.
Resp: value=0.9 unit=kg
